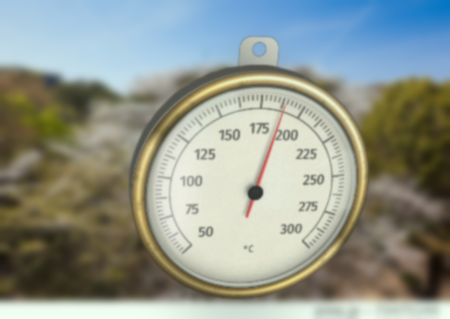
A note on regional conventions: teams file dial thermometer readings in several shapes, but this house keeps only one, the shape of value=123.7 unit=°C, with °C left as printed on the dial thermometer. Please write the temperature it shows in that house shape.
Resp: value=187.5 unit=°C
